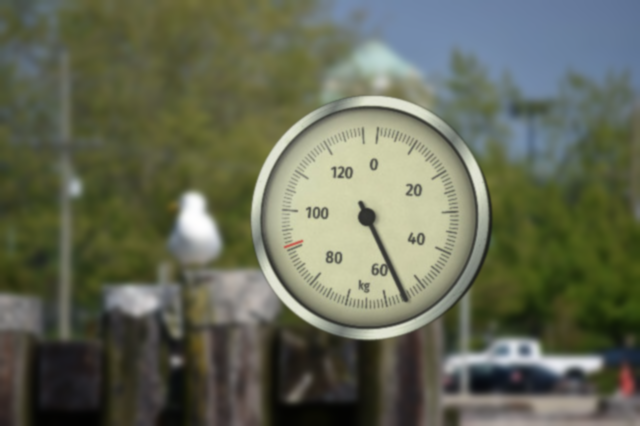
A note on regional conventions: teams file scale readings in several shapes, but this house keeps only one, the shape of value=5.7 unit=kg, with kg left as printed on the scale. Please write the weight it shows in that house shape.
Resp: value=55 unit=kg
